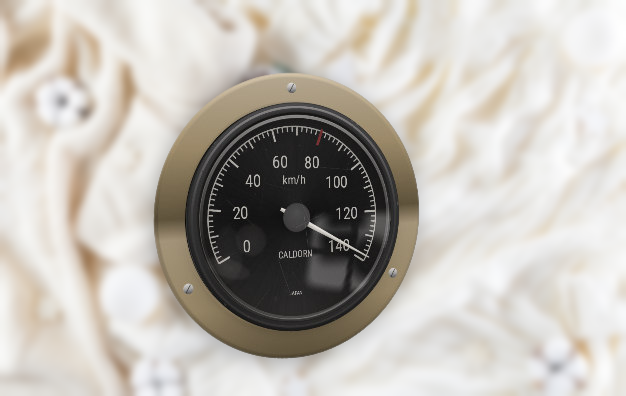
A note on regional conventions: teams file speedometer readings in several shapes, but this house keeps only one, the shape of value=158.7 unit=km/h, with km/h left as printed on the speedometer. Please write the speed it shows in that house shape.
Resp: value=138 unit=km/h
